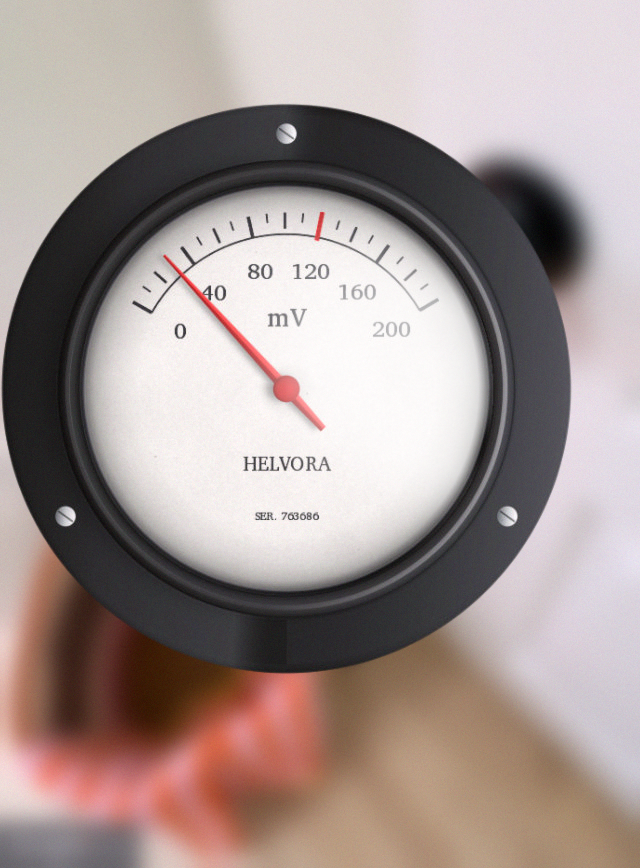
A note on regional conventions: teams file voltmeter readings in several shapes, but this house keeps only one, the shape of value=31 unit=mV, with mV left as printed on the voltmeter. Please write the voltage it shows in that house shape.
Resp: value=30 unit=mV
